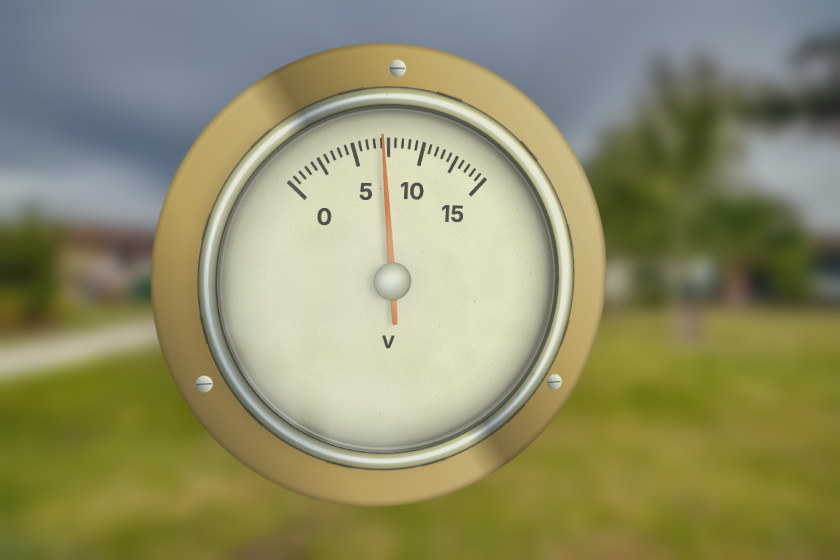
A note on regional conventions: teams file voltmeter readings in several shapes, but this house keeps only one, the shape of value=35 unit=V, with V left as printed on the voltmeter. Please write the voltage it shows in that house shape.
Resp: value=7 unit=V
